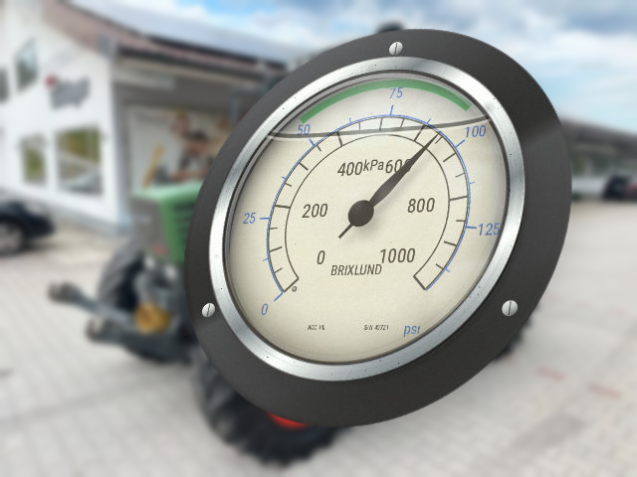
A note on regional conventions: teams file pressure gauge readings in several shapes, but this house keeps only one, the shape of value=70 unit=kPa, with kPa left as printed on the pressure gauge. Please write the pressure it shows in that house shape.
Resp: value=650 unit=kPa
